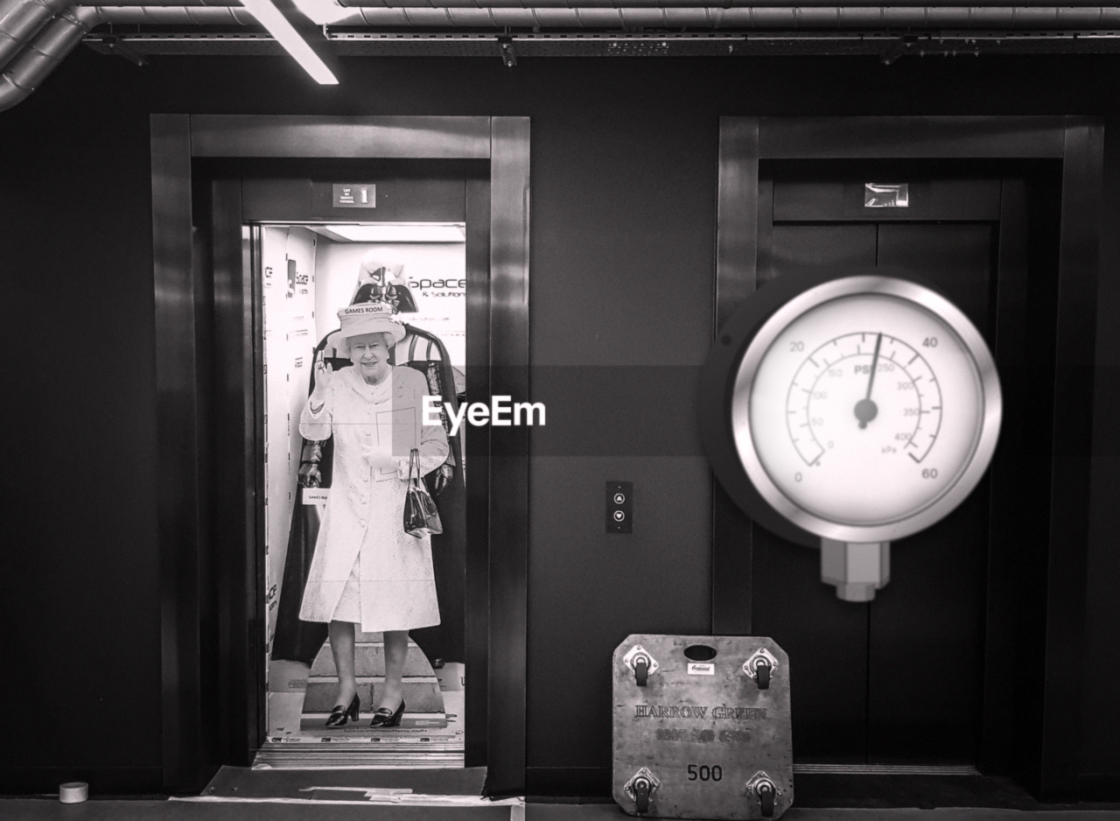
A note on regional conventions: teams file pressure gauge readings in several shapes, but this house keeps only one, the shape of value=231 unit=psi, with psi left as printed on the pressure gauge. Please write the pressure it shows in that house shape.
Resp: value=32.5 unit=psi
